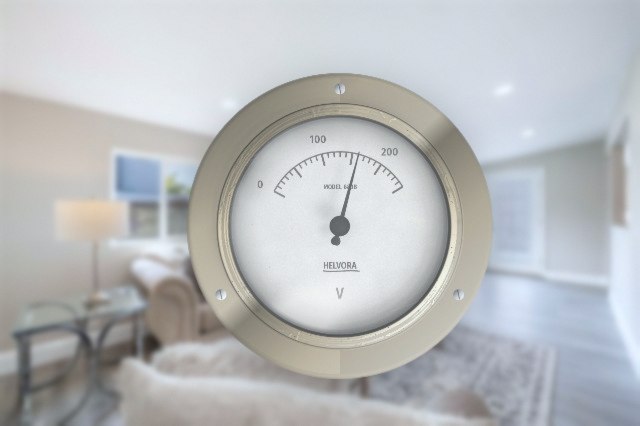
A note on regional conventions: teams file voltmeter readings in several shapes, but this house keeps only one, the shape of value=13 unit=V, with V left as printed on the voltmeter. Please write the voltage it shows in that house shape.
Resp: value=160 unit=V
